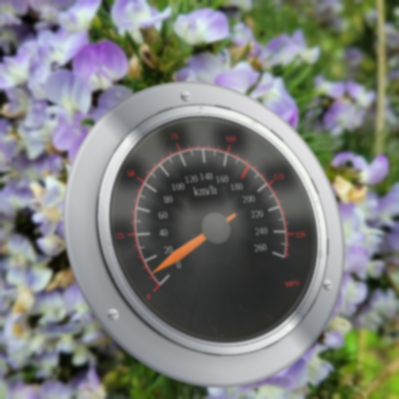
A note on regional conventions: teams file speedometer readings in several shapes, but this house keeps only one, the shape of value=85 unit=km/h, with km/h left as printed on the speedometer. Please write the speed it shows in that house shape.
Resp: value=10 unit=km/h
